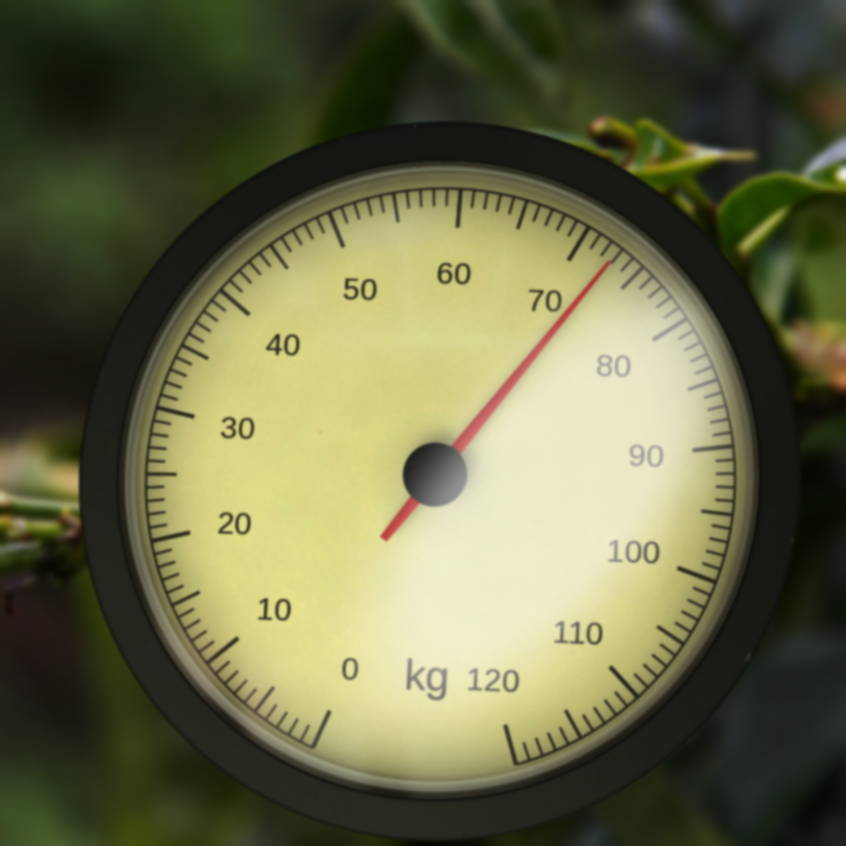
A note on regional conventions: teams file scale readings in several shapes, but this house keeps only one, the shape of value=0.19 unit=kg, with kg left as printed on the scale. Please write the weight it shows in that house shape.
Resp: value=73 unit=kg
